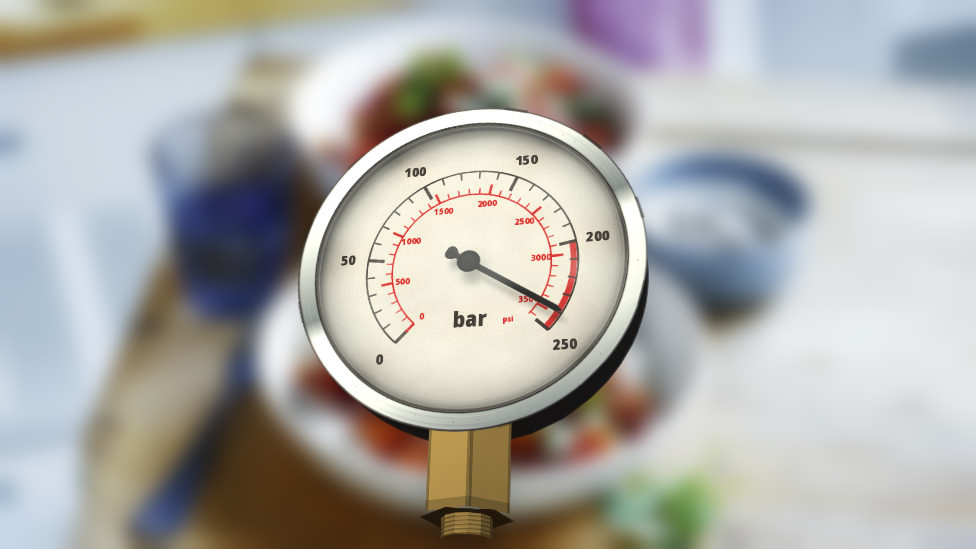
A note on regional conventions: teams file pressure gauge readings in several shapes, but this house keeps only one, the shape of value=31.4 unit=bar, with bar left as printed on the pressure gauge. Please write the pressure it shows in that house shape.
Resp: value=240 unit=bar
